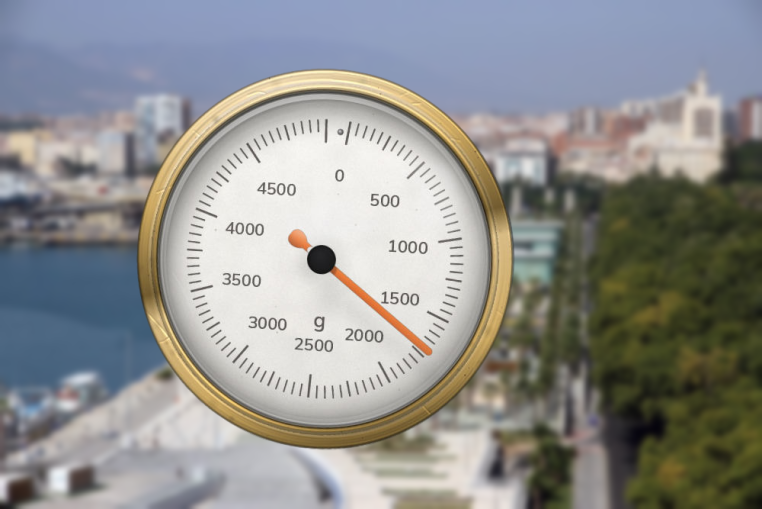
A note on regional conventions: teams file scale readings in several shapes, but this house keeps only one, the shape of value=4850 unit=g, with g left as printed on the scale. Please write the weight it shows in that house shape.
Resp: value=1700 unit=g
